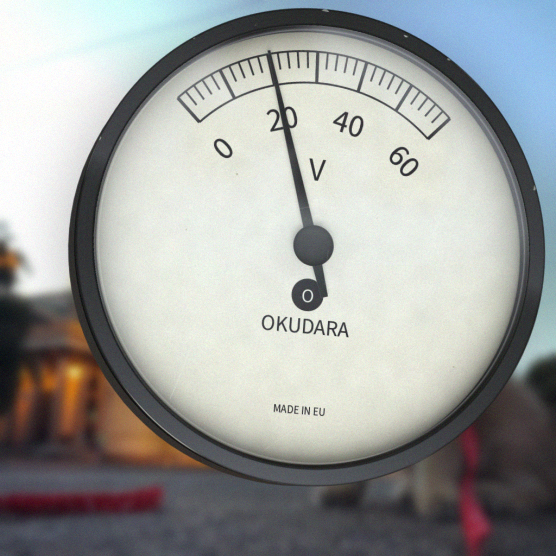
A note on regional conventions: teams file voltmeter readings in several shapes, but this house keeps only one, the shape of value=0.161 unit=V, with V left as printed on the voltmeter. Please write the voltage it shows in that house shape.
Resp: value=20 unit=V
